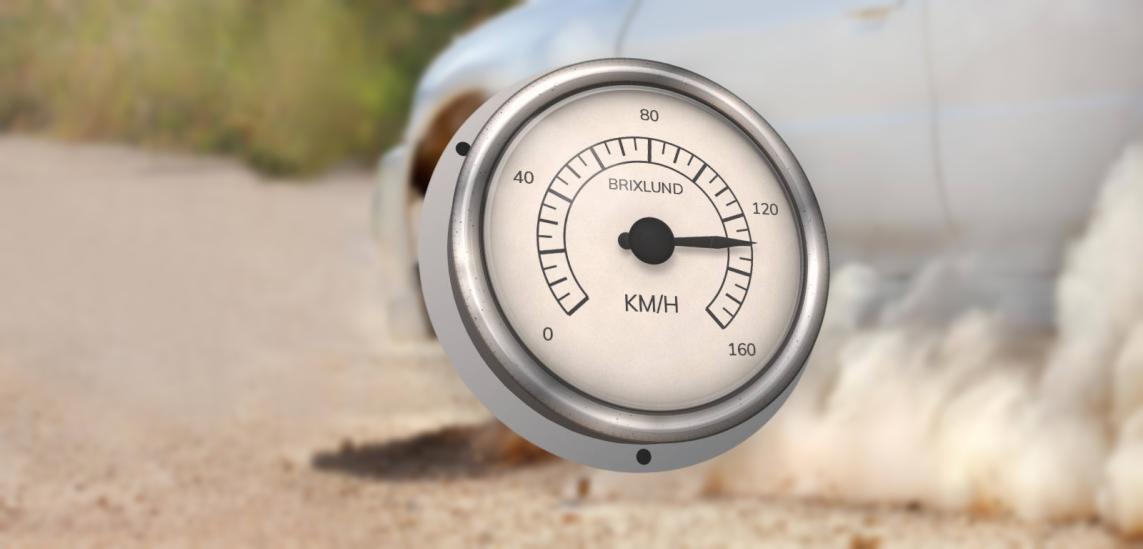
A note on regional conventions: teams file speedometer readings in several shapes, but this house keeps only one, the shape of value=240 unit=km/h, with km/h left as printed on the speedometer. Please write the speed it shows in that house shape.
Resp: value=130 unit=km/h
